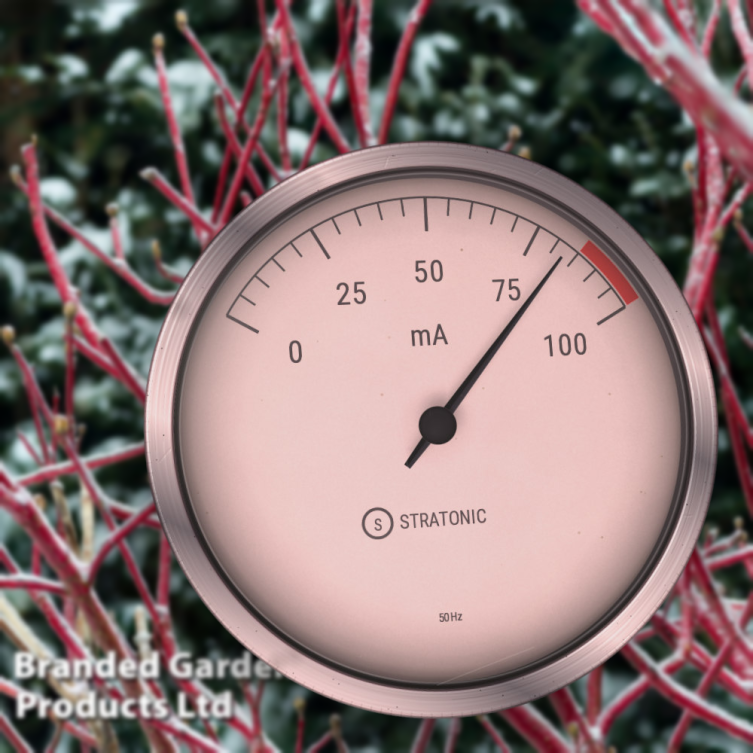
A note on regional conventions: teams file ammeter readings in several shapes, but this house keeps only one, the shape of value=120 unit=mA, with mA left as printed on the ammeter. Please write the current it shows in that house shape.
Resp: value=82.5 unit=mA
